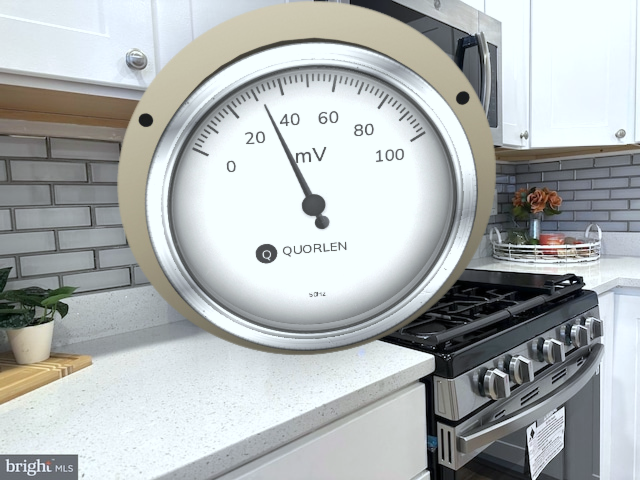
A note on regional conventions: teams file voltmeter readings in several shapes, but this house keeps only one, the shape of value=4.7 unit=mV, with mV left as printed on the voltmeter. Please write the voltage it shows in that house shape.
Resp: value=32 unit=mV
